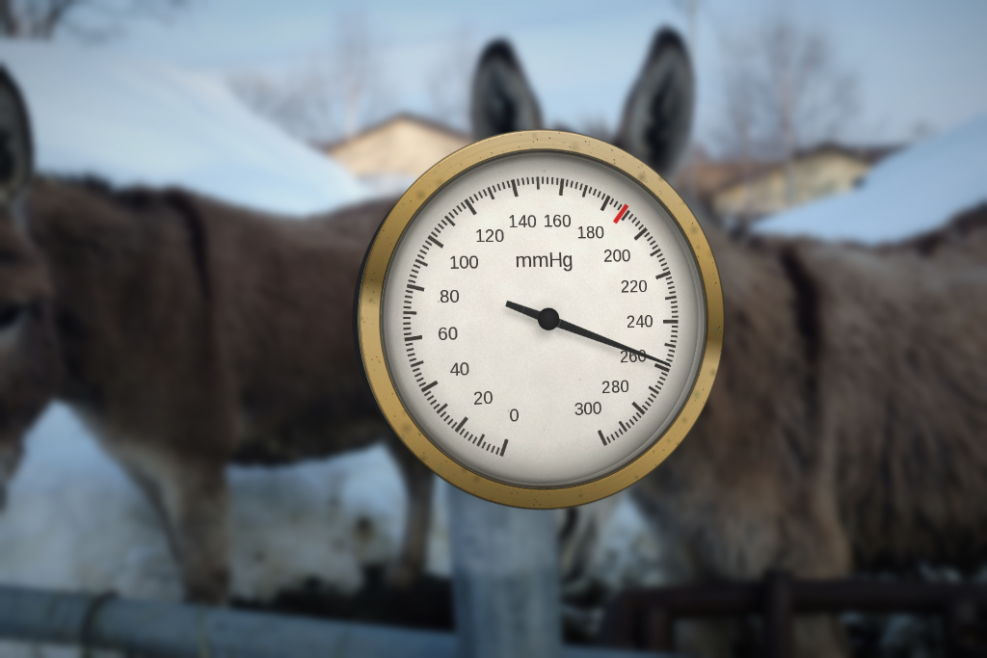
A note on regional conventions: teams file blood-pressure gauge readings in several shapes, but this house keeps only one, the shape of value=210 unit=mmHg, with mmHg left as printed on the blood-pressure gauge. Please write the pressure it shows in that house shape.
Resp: value=258 unit=mmHg
